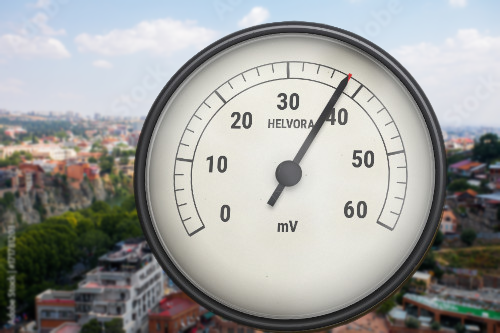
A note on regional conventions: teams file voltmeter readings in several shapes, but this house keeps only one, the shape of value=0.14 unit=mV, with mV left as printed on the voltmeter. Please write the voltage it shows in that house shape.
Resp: value=38 unit=mV
